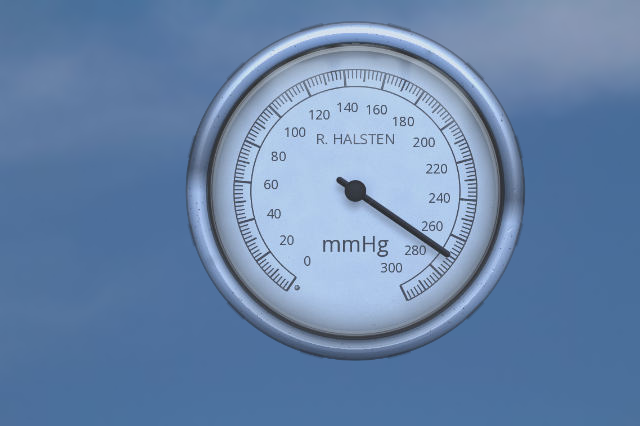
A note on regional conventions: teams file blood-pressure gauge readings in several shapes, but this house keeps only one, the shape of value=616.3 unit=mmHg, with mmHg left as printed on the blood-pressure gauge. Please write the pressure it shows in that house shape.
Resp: value=270 unit=mmHg
